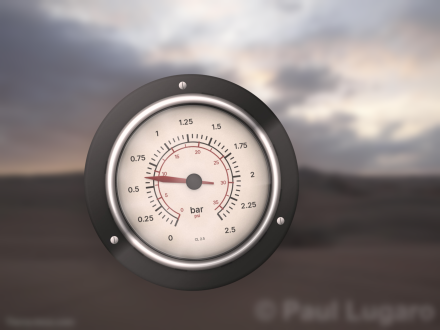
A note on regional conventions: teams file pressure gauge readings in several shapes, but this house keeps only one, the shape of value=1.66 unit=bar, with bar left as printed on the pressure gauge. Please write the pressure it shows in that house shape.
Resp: value=0.6 unit=bar
